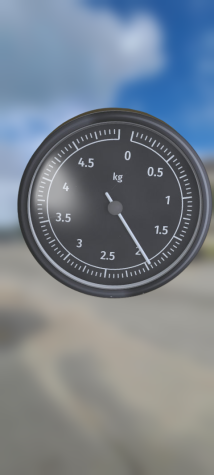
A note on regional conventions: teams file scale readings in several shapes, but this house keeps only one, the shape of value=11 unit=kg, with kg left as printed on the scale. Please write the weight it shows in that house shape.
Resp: value=1.95 unit=kg
